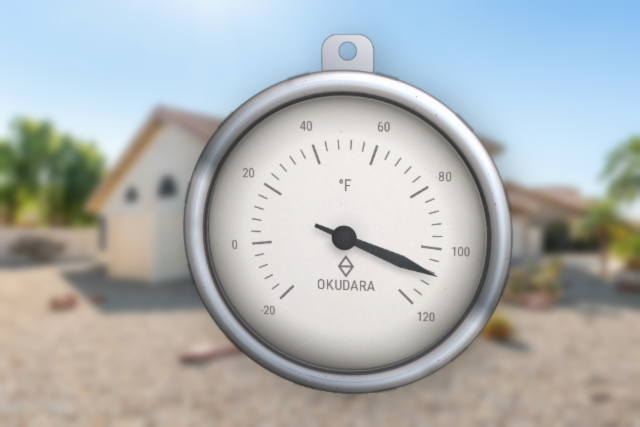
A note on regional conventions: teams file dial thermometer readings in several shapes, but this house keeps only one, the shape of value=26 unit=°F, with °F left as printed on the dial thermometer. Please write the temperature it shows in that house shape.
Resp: value=108 unit=°F
